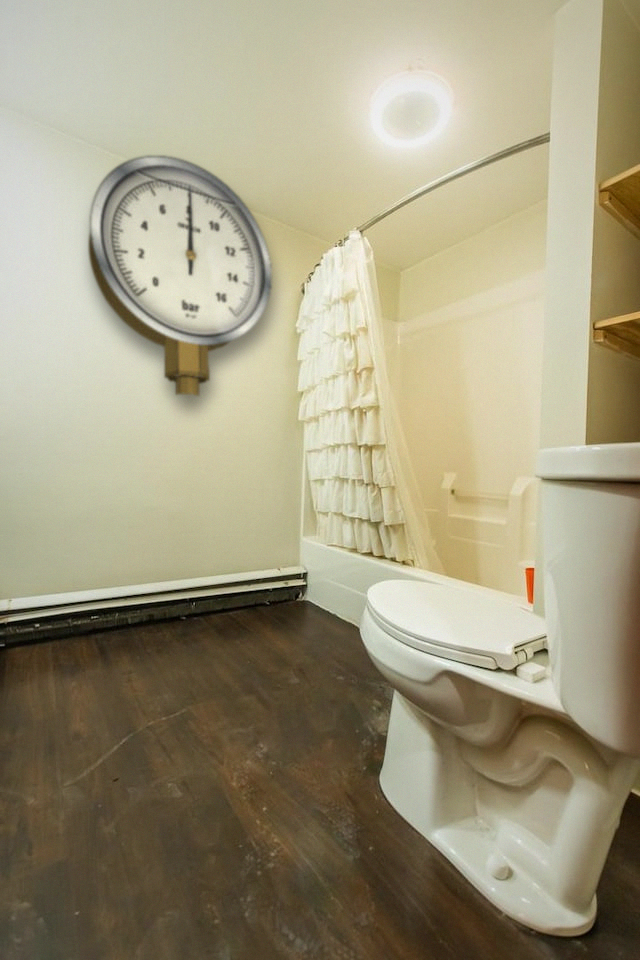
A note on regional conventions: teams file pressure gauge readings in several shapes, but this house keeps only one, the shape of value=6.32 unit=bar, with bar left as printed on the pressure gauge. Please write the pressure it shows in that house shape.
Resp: value=8 unit=bar
